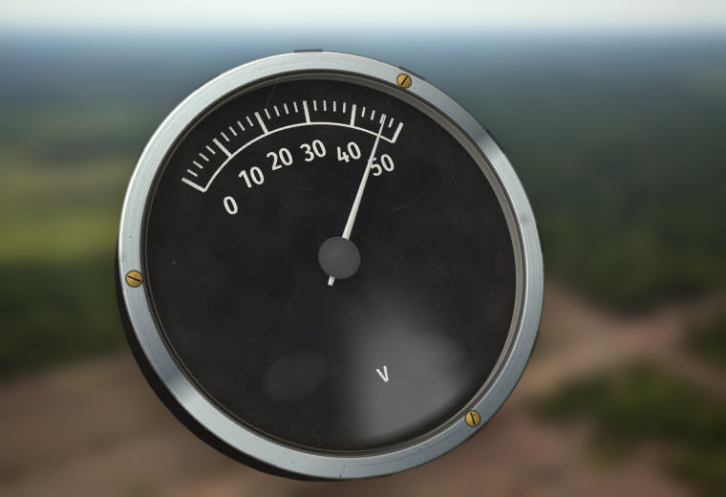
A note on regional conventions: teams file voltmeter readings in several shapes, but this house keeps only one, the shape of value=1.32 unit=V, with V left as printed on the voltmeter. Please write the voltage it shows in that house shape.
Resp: value=46 unit=V
